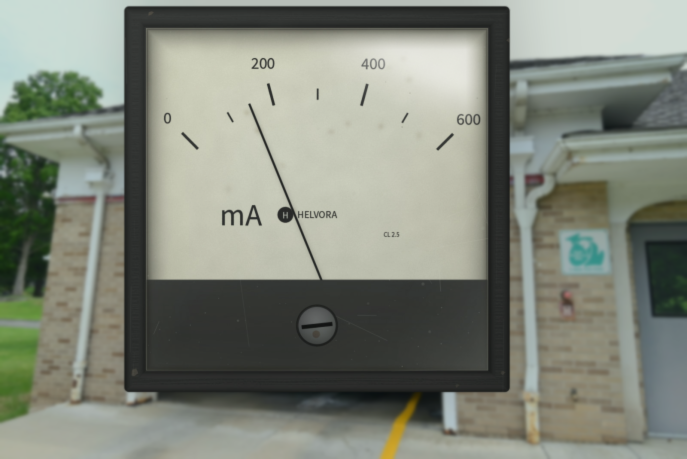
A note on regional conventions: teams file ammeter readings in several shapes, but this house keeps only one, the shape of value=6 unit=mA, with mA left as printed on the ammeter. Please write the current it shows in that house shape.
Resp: value=150 unit=mA
